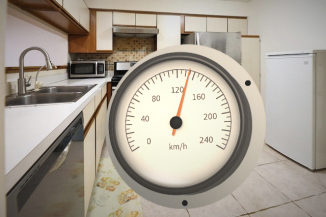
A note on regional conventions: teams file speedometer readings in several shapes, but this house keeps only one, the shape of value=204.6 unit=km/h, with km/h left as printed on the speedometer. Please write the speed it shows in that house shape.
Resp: value=135 unit=km/h
